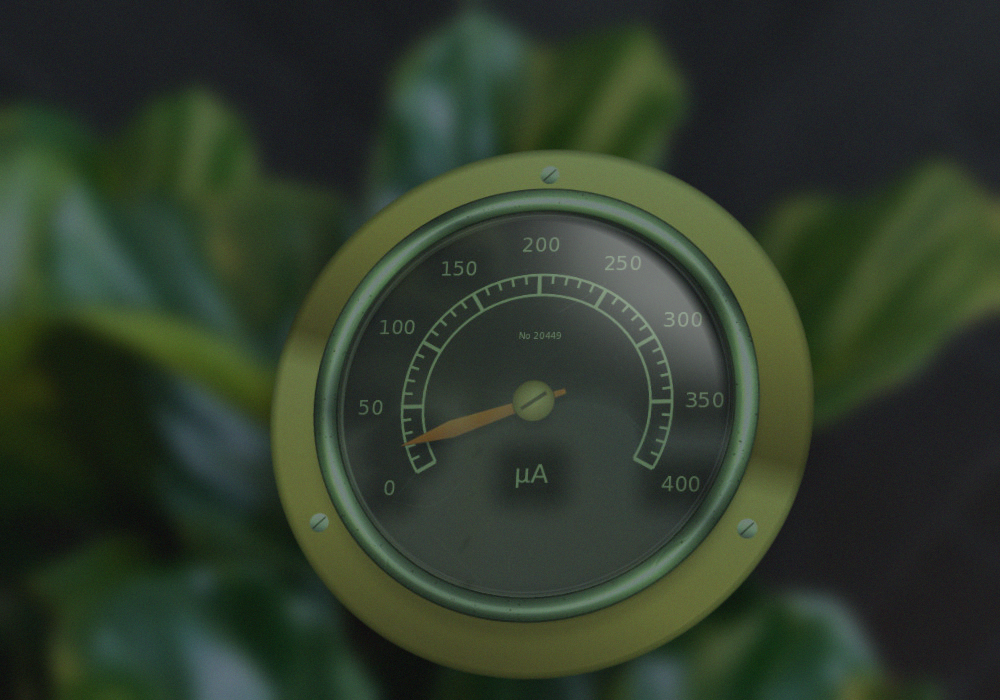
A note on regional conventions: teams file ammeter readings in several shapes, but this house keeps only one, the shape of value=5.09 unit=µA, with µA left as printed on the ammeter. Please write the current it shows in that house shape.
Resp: value=20 unit=µA
